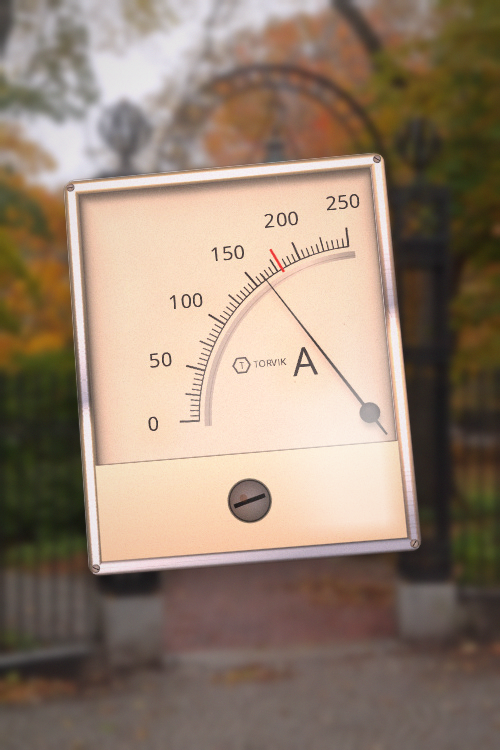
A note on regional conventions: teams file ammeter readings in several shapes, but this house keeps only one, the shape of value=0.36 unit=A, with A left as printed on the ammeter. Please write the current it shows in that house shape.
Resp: value=160 unit=A
